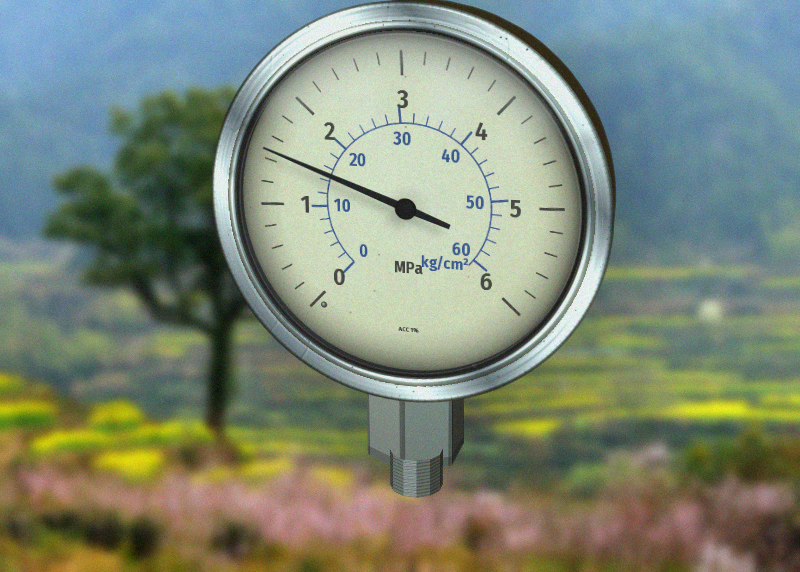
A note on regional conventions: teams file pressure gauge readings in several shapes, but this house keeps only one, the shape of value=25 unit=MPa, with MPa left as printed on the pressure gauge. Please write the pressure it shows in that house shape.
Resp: value=1.5 unit=MPa
